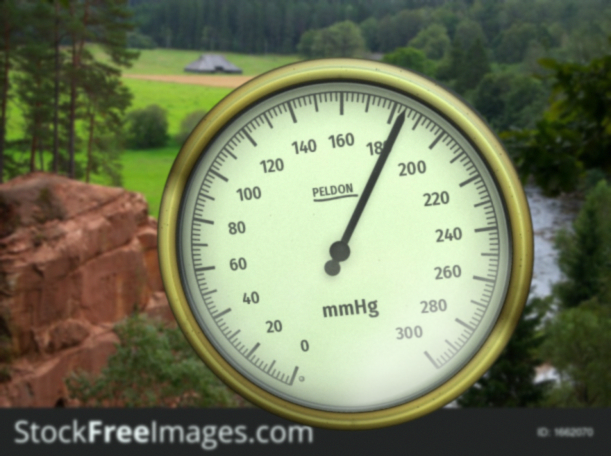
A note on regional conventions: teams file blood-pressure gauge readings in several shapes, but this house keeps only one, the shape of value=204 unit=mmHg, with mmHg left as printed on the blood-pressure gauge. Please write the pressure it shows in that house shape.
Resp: value=184 unit=mmHg
